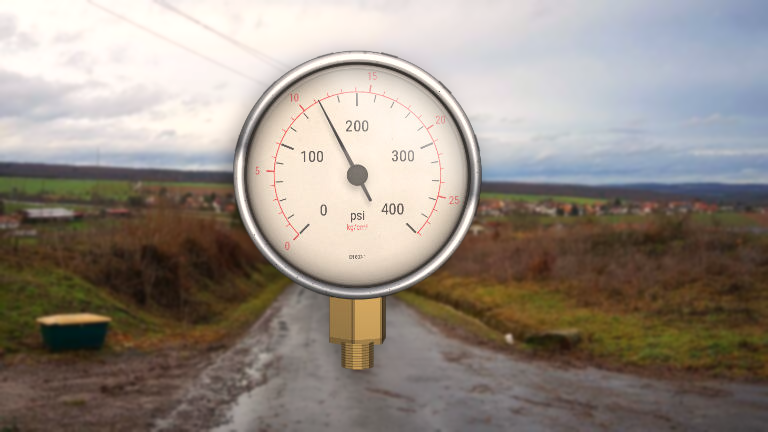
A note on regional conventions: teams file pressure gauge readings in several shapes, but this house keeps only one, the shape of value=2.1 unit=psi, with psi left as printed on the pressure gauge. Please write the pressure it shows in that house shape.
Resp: value=160 unit=psi
